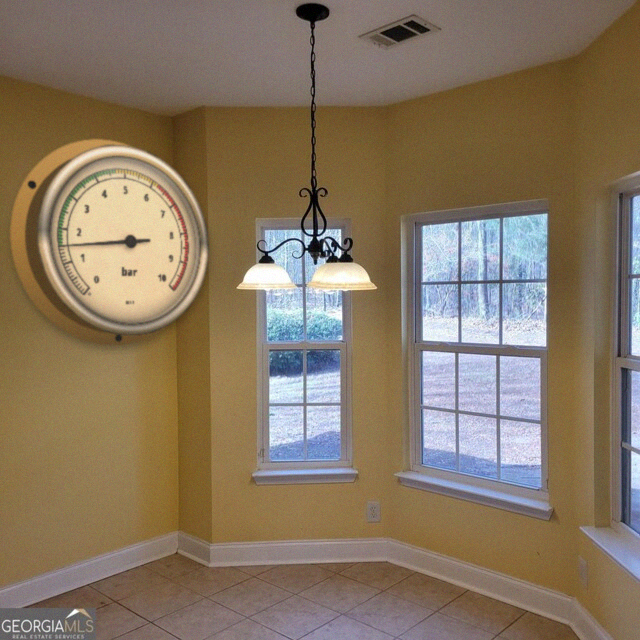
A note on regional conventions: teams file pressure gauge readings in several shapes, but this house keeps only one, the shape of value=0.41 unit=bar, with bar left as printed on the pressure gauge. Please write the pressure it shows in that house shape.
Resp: value=1.5 unit=bar
